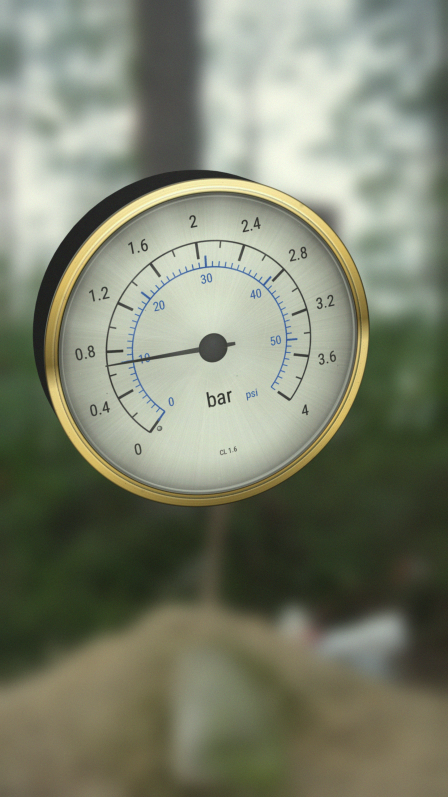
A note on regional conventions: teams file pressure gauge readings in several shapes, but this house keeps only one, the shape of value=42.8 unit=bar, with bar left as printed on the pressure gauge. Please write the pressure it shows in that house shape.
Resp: value=0.7 unit=bar
